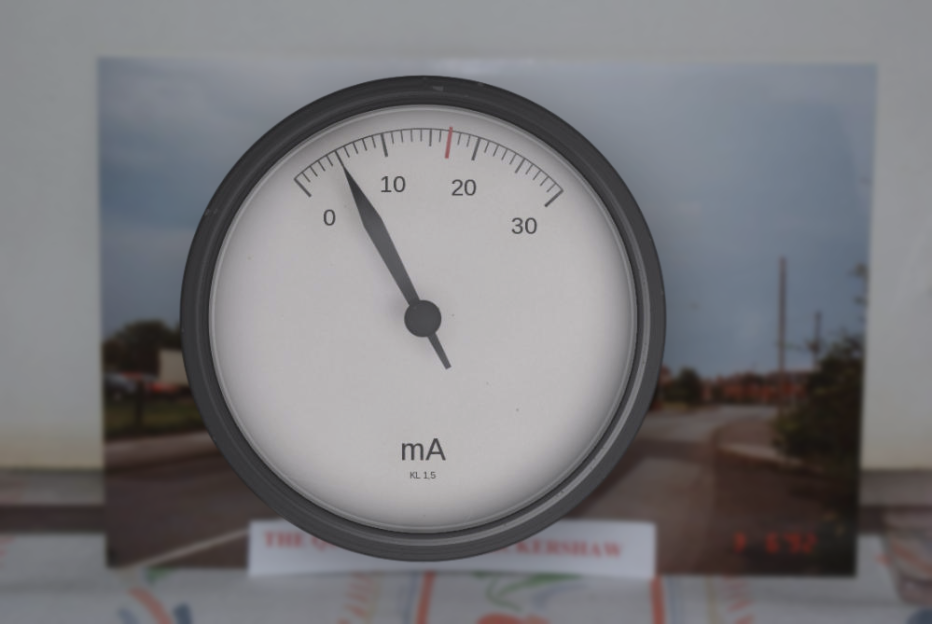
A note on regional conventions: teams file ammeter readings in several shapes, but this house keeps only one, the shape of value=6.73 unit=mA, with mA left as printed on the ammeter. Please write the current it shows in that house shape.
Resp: value=5 unit=mA
